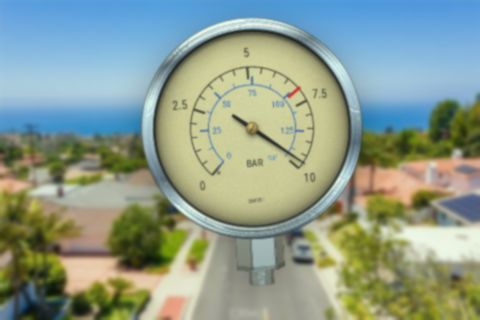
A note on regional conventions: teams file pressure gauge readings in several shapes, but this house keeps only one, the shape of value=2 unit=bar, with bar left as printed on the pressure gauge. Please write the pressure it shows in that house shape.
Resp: value=9.75 unit=bar
